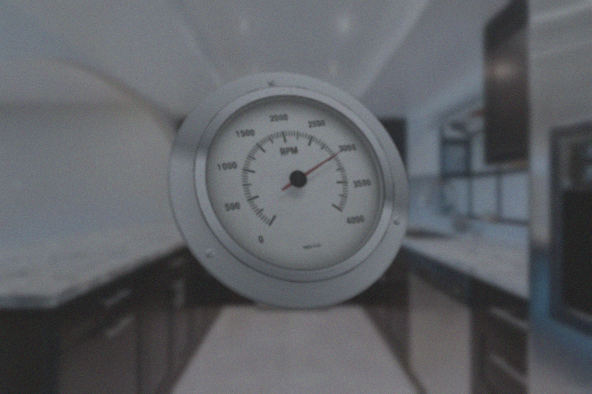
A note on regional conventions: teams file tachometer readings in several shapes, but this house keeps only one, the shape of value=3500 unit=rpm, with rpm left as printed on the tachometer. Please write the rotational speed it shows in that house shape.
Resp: value=3000 unit=rpm
